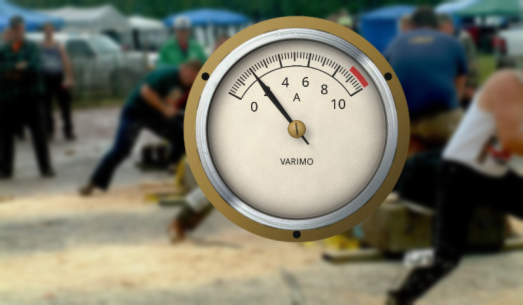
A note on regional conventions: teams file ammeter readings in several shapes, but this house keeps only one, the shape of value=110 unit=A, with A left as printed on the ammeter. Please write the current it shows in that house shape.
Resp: value=2 unit=A
